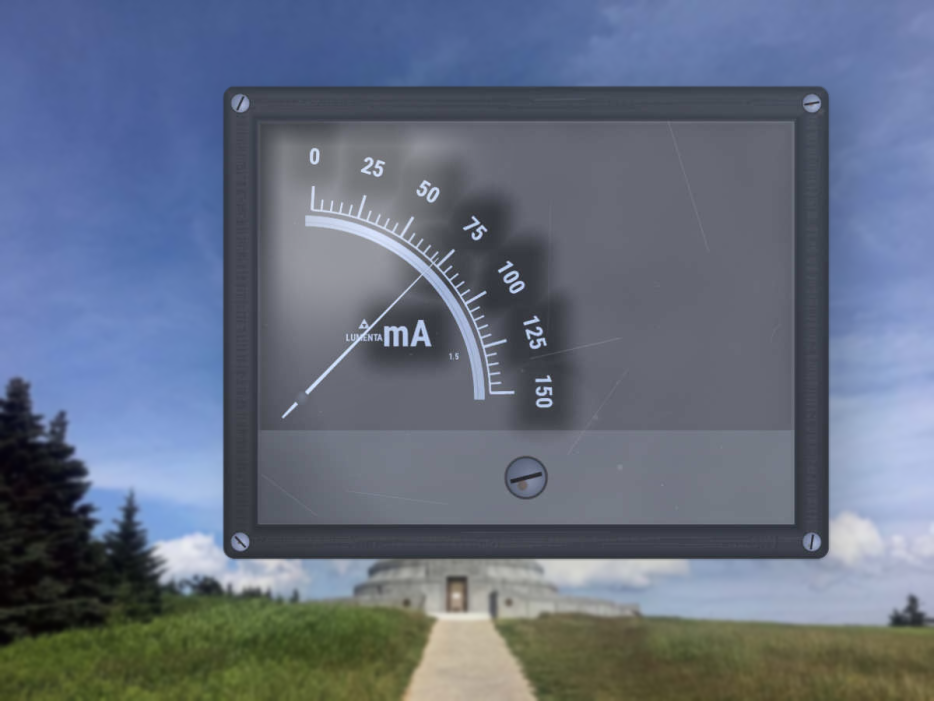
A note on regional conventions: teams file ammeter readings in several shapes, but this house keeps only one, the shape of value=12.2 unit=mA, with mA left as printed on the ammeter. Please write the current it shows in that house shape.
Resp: value=72.5 unit=mA
